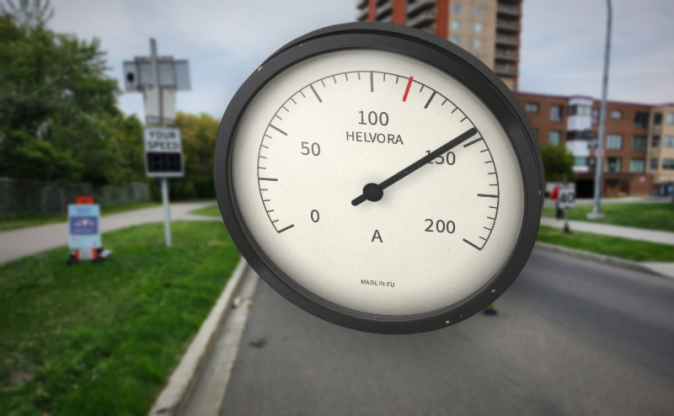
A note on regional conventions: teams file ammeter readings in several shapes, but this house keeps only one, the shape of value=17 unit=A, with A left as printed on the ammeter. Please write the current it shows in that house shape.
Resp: value=145 unit=A
